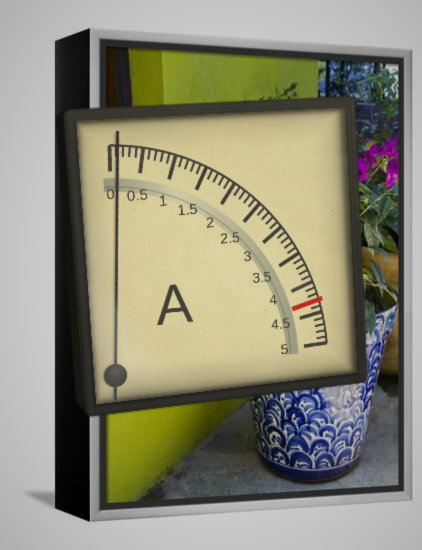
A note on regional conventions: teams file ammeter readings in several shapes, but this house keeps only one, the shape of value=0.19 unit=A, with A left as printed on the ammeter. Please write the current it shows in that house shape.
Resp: value=0.1 unit=A
